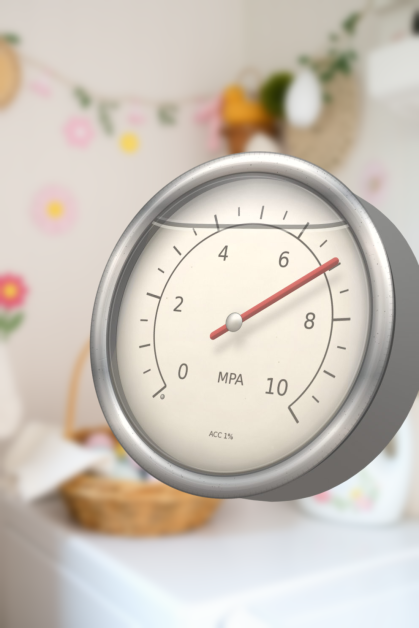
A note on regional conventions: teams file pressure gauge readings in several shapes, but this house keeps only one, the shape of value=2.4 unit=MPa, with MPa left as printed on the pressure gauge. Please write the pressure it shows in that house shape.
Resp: value=7 unit=MPa
